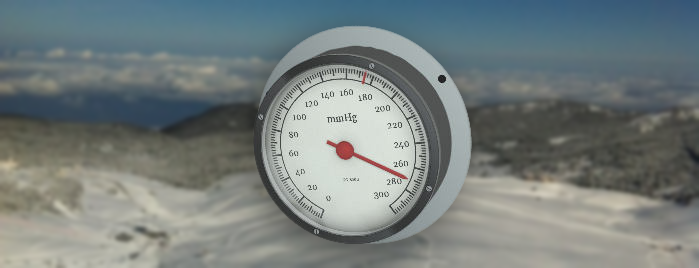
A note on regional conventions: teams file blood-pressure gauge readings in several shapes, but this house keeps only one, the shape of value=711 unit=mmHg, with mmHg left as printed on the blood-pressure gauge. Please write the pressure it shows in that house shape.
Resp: value=270 unit=mmHg
